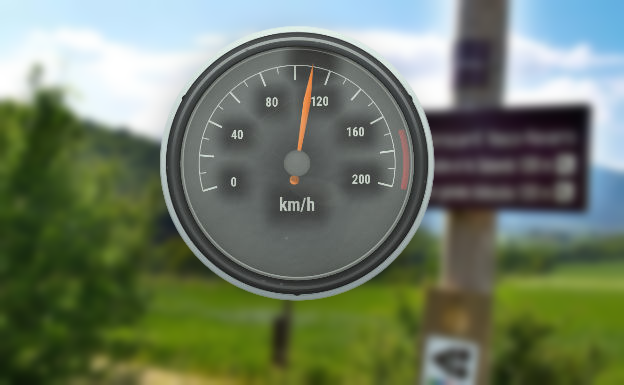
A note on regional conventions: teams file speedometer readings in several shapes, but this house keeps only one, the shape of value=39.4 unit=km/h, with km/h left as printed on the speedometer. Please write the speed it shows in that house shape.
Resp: value=110 unit=km/h
